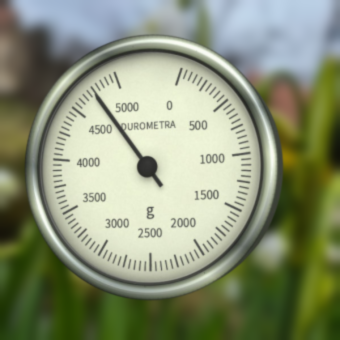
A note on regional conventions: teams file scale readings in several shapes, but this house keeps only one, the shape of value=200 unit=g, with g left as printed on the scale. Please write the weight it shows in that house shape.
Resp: value=4750 unit=g
